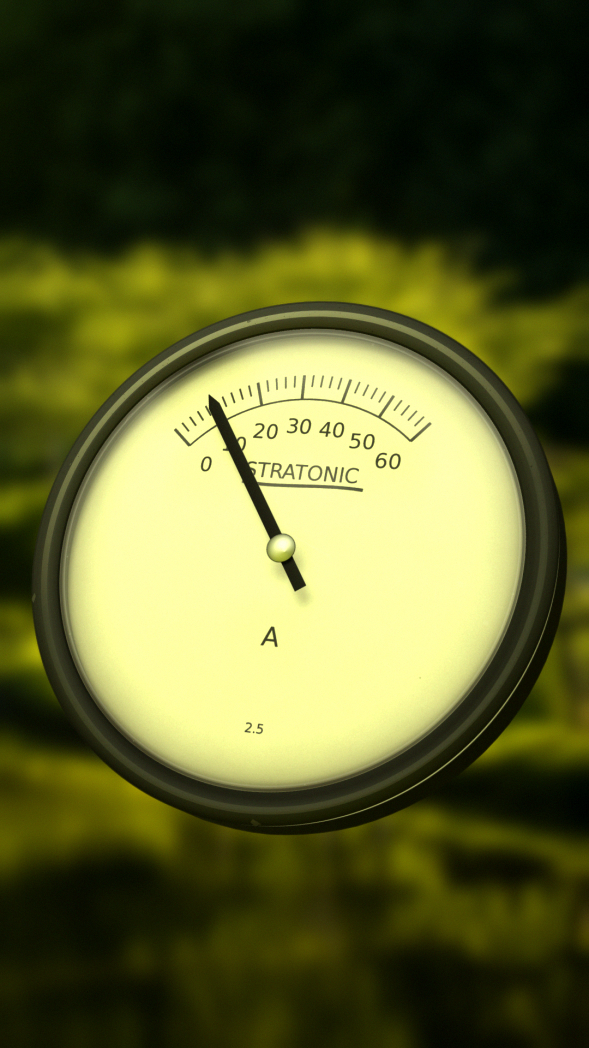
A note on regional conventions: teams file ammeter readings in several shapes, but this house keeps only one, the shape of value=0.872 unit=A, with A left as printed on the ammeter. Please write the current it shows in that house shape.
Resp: value=10 unit=A
